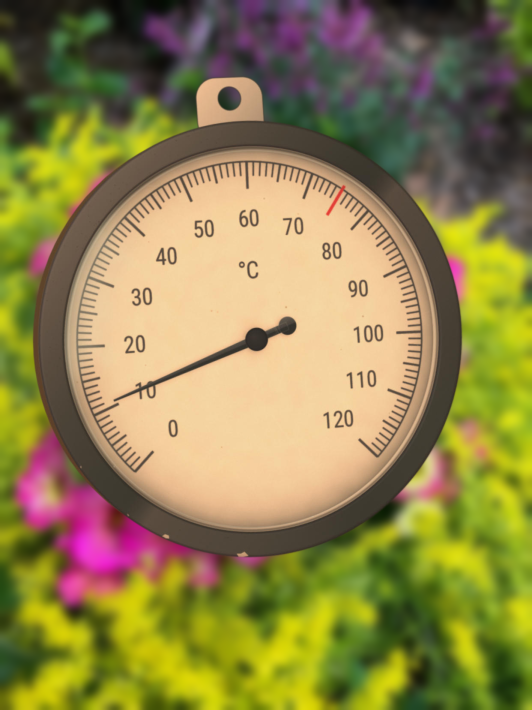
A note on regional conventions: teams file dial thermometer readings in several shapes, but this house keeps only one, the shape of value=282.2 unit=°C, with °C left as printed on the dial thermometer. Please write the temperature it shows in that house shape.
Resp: value=11 unit=°C
